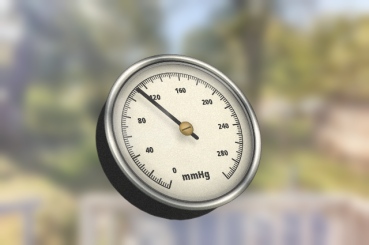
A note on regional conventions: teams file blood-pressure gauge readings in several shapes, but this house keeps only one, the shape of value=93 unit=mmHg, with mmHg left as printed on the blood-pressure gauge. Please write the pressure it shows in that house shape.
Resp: value=110 unit=mmHg
